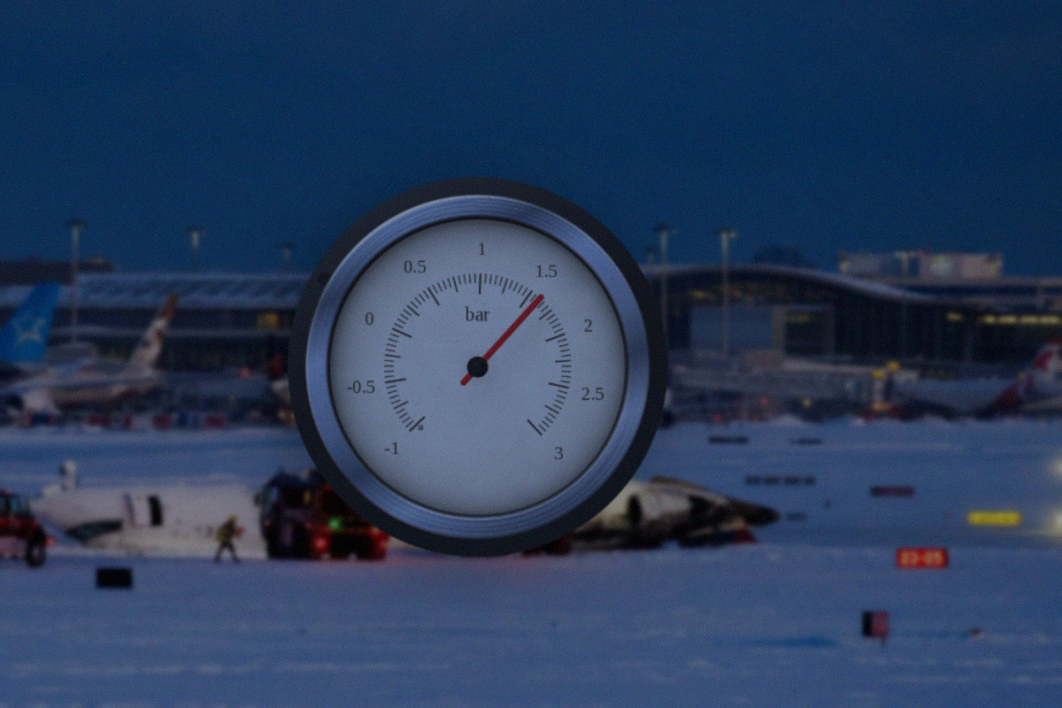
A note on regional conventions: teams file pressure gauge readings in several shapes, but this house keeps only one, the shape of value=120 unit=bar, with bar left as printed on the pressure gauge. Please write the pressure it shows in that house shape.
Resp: value=1.6 unit=bar
